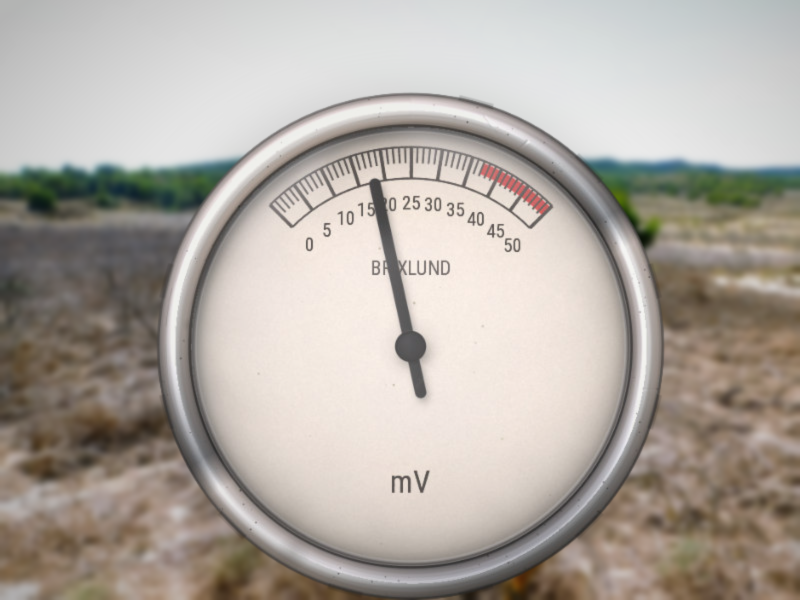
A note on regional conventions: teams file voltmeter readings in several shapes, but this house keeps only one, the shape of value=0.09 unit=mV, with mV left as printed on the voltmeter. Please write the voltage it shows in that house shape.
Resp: value=18 unit=mV
